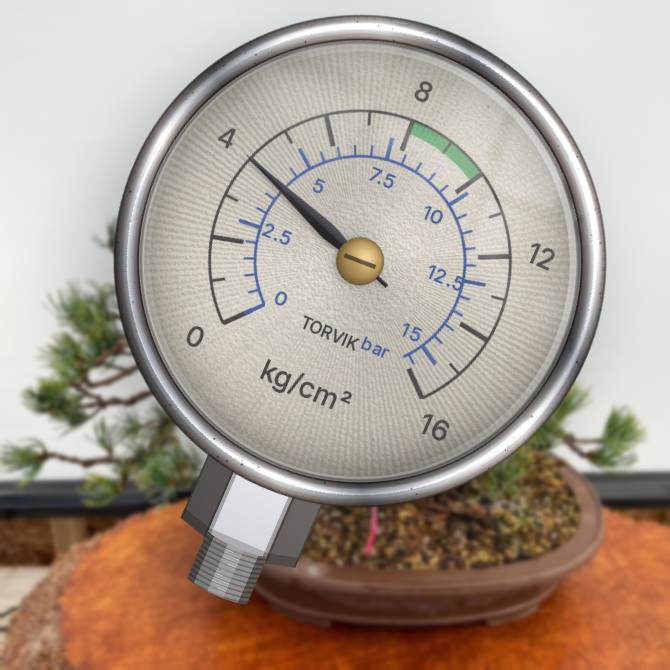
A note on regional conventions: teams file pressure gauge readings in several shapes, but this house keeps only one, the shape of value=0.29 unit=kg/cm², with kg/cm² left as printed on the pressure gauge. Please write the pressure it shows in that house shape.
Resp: value=4 unit=kg/cm²
